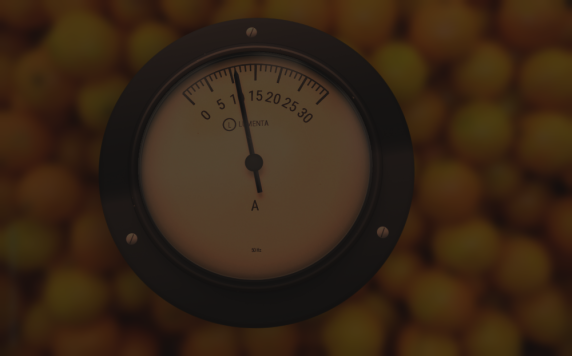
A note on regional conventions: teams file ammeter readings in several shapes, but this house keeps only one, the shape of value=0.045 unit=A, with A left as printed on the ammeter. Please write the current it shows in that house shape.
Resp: value=11 unit=A
